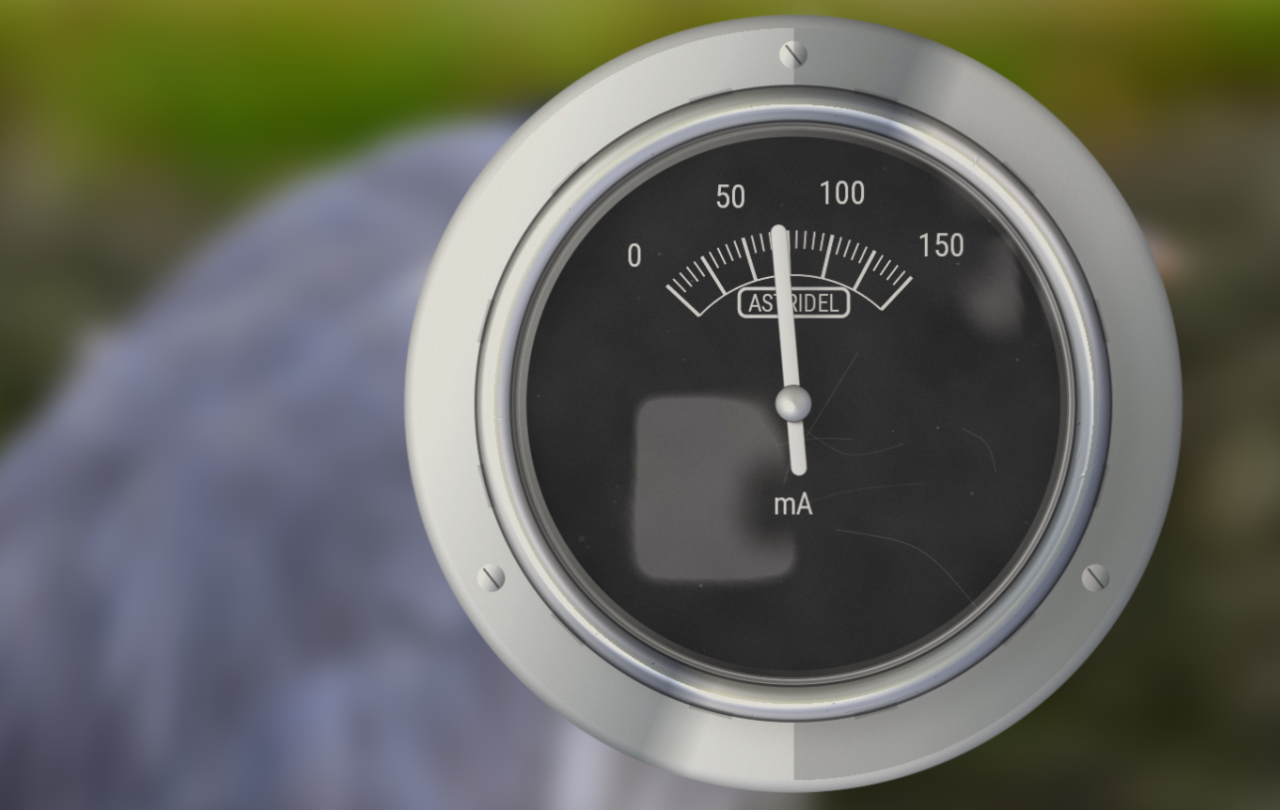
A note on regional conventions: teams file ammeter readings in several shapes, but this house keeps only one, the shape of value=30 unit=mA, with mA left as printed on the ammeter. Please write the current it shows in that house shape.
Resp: value=70 unit=mA
